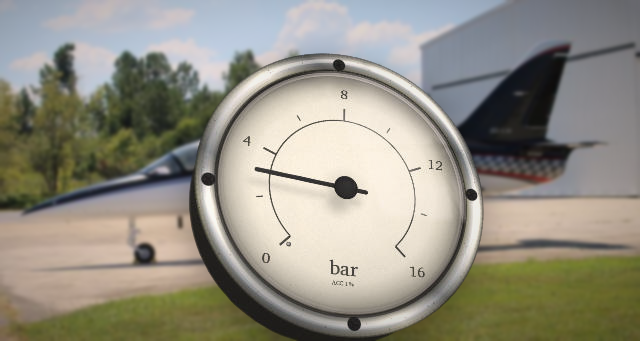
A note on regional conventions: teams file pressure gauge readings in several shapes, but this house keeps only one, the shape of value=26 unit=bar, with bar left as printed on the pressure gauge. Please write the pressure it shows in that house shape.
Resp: value=3 unit=bar
